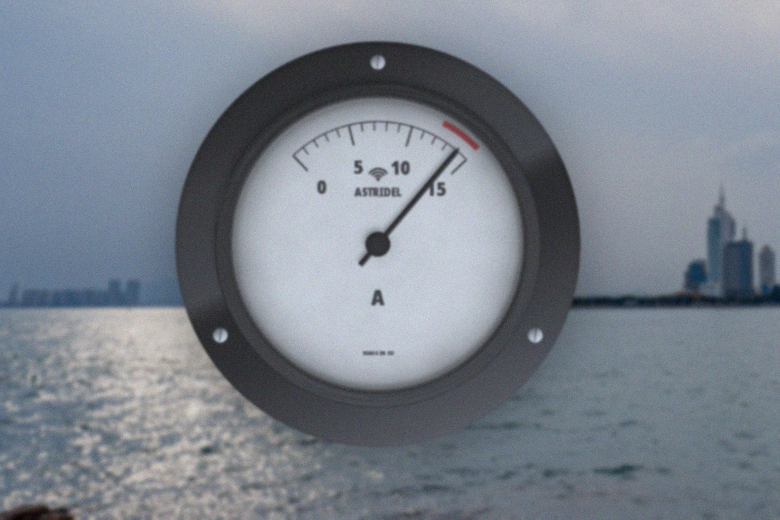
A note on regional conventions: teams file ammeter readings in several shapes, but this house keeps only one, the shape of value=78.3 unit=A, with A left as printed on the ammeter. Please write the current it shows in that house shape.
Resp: value=14 unit=A
